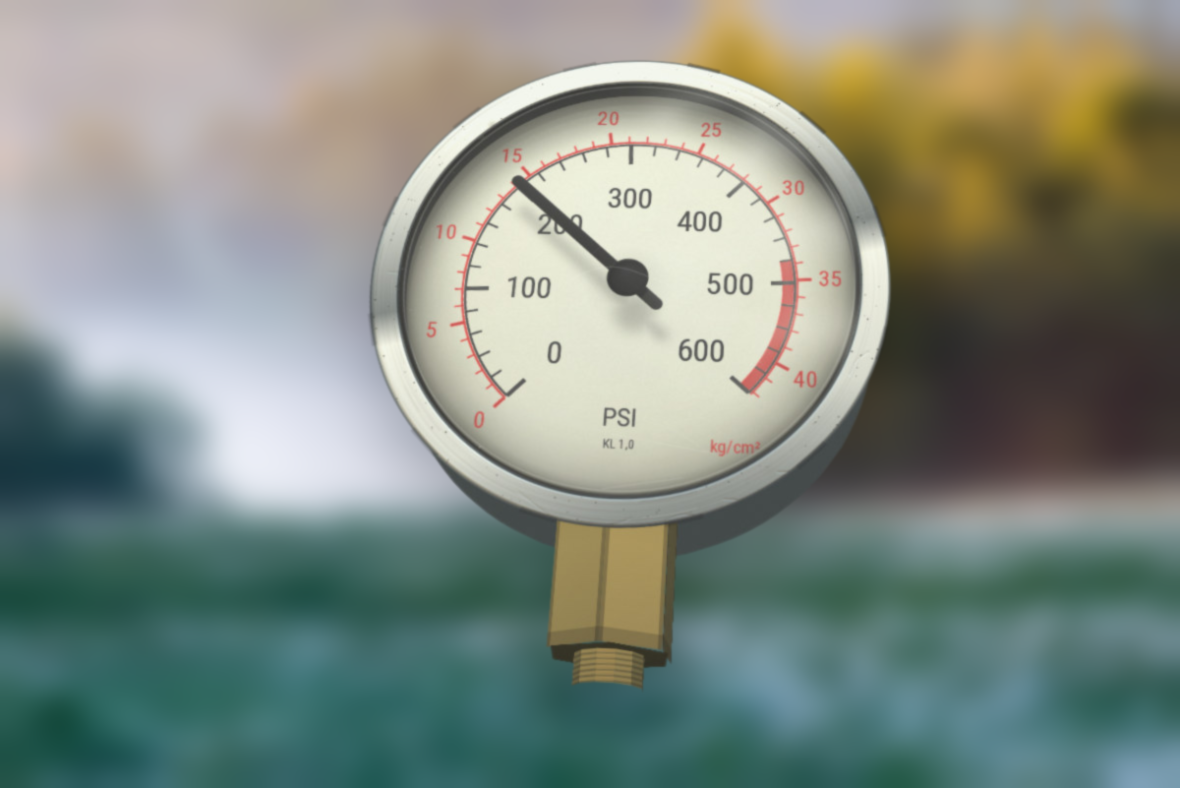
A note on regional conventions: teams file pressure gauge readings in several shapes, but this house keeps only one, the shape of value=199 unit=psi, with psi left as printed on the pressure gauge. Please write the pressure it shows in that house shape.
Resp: value=200 unit=psi
